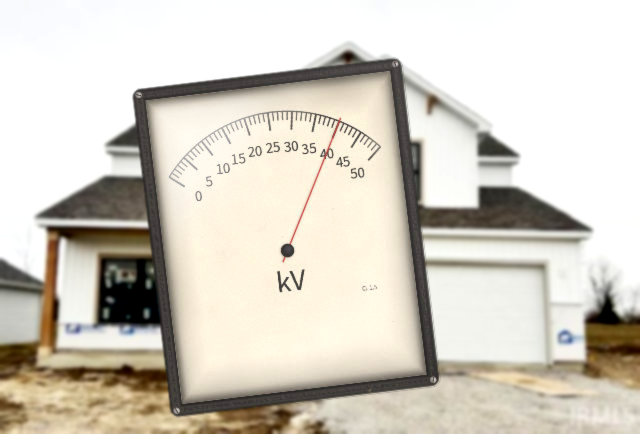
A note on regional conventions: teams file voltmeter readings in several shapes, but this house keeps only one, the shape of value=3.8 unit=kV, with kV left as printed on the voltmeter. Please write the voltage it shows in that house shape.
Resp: value=40 unit=kV
